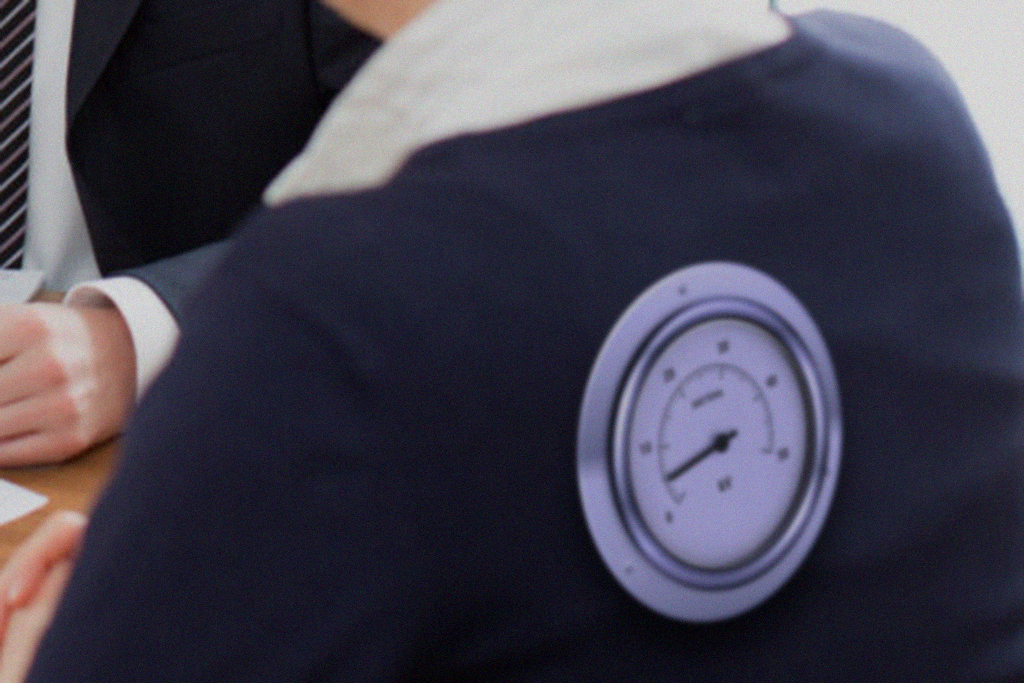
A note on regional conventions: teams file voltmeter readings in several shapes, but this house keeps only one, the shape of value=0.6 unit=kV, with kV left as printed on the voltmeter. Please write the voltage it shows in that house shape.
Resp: value=5 unit=kV
